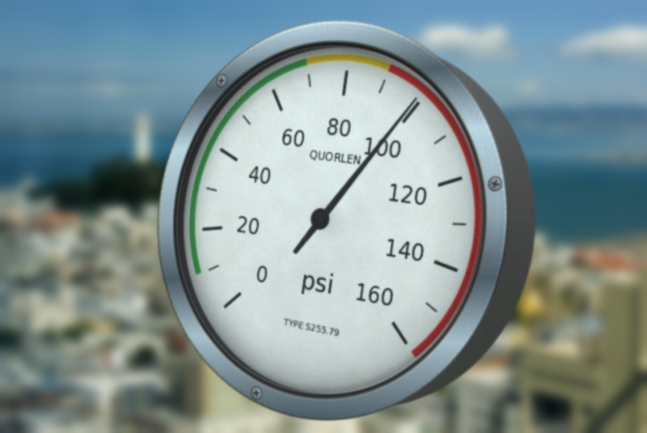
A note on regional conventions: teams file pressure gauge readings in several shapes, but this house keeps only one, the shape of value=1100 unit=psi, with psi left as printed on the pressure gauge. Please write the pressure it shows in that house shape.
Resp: value=100 unit=psi
